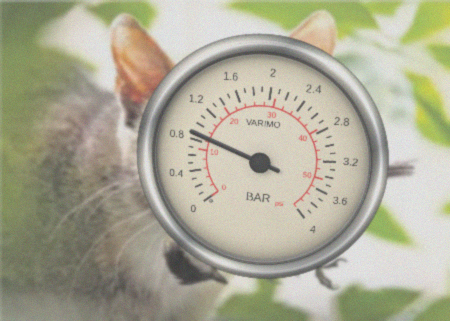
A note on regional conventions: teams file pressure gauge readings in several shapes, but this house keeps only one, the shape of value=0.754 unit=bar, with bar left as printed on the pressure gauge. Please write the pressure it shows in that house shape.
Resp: value=0.9 unit=bar
